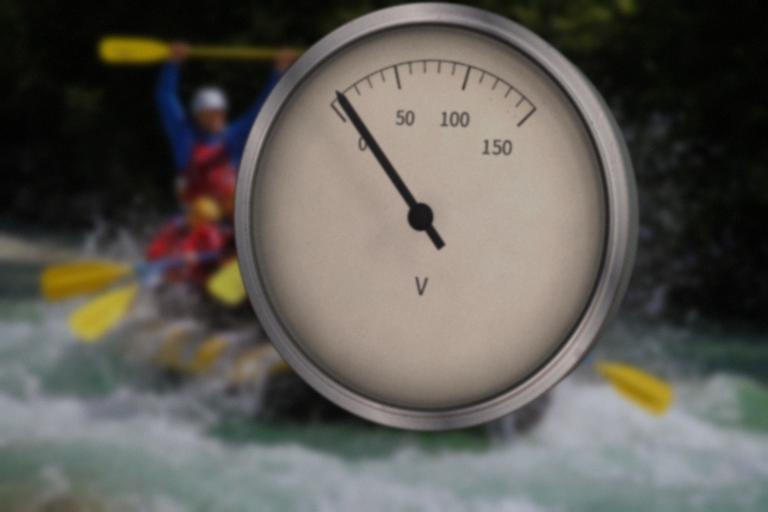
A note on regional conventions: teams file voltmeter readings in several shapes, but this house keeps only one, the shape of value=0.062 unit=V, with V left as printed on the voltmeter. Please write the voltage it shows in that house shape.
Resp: value=10 unit=V
